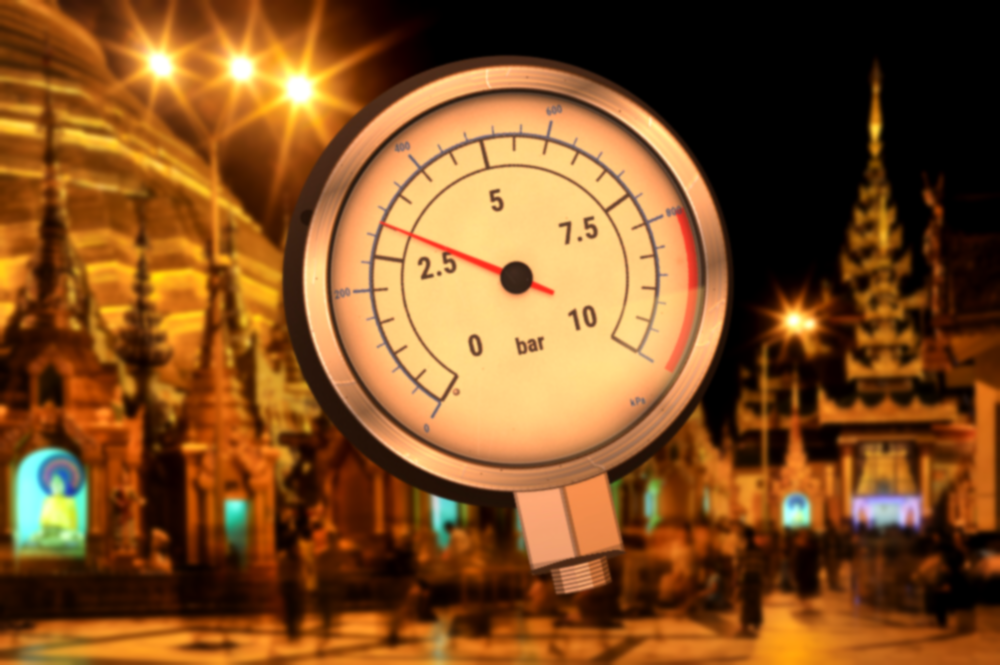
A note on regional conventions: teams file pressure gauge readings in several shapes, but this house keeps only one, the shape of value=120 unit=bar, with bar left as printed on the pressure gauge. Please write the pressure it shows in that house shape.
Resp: value=3 unit=bar
